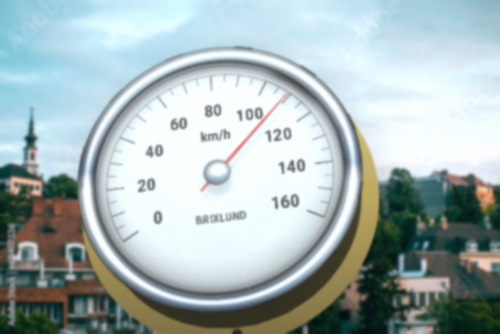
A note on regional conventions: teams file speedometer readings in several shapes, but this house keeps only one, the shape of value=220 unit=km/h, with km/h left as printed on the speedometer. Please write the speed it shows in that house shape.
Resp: value=110 unit=km/h
